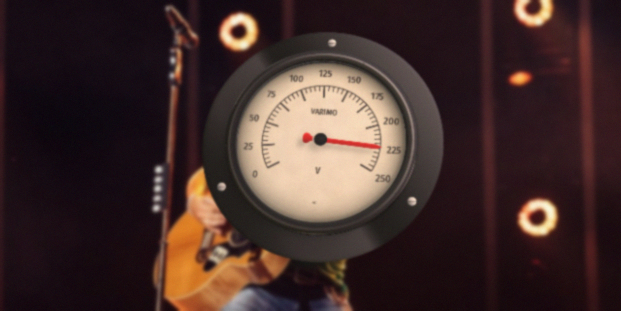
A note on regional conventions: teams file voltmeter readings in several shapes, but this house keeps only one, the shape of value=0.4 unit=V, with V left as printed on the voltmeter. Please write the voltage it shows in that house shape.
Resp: value=225 unit=V
